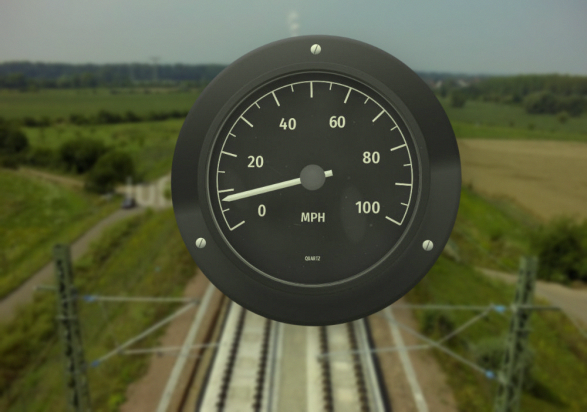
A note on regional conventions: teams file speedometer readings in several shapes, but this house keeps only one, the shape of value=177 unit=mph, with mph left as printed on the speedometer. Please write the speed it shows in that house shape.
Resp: value=7.5 unit=mph
